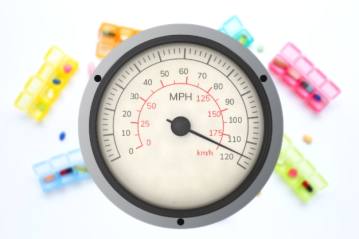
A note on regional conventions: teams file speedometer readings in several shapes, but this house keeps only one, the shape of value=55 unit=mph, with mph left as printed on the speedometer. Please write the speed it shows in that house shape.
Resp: value=116 unit=mph
